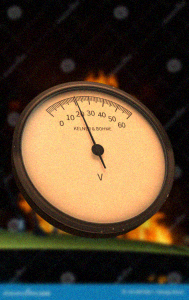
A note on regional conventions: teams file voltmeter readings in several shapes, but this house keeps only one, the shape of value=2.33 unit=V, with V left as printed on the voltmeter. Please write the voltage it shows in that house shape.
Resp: value=20 unit=V
